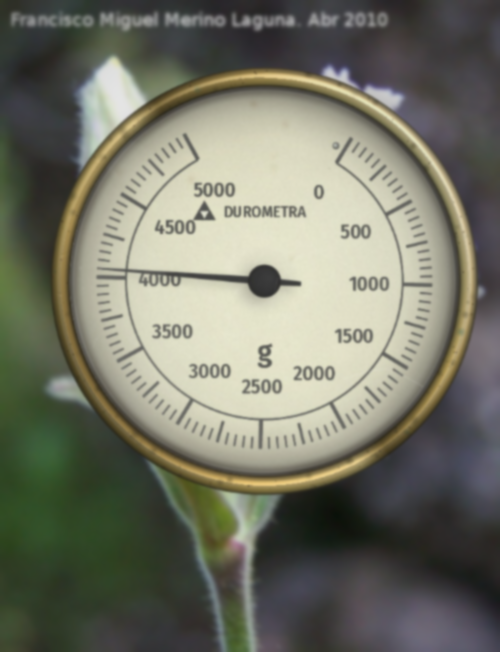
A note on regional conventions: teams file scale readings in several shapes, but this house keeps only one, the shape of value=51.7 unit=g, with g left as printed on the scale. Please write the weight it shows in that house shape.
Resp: value=4050 unit=g
